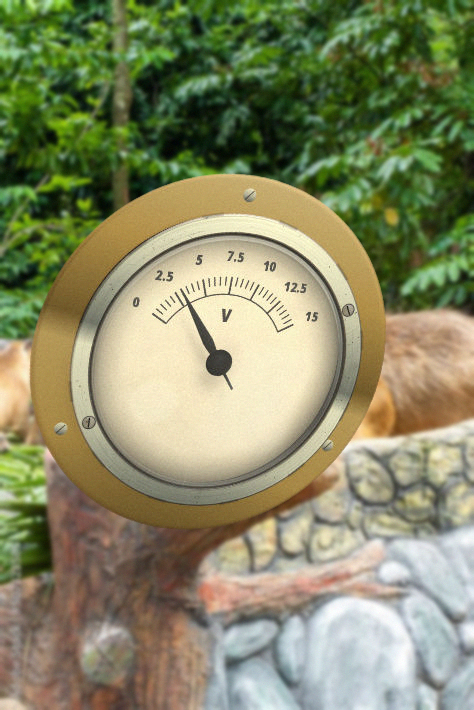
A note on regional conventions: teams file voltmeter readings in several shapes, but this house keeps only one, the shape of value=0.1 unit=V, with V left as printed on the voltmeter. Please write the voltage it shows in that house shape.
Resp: value=3 unit=V
